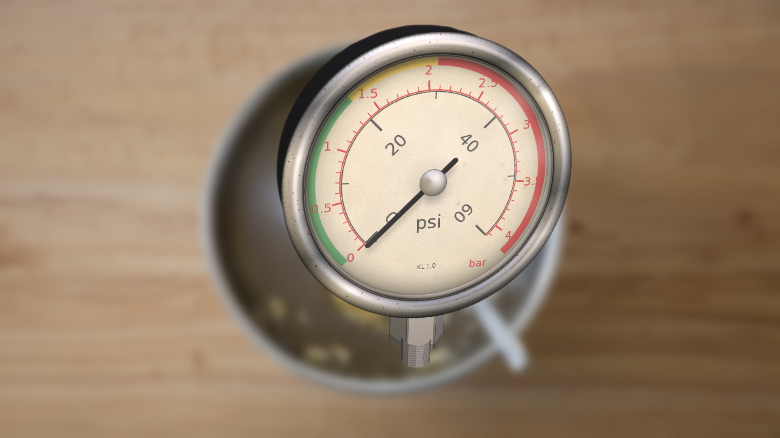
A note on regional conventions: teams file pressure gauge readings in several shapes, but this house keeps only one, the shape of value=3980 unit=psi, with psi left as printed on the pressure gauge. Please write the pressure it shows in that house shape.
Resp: value=0 unit=psi
